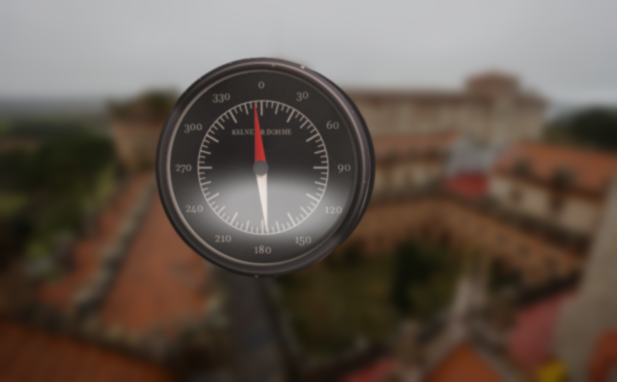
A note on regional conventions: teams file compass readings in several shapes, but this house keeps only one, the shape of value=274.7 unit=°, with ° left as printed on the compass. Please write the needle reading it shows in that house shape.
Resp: value=355 unit=°
